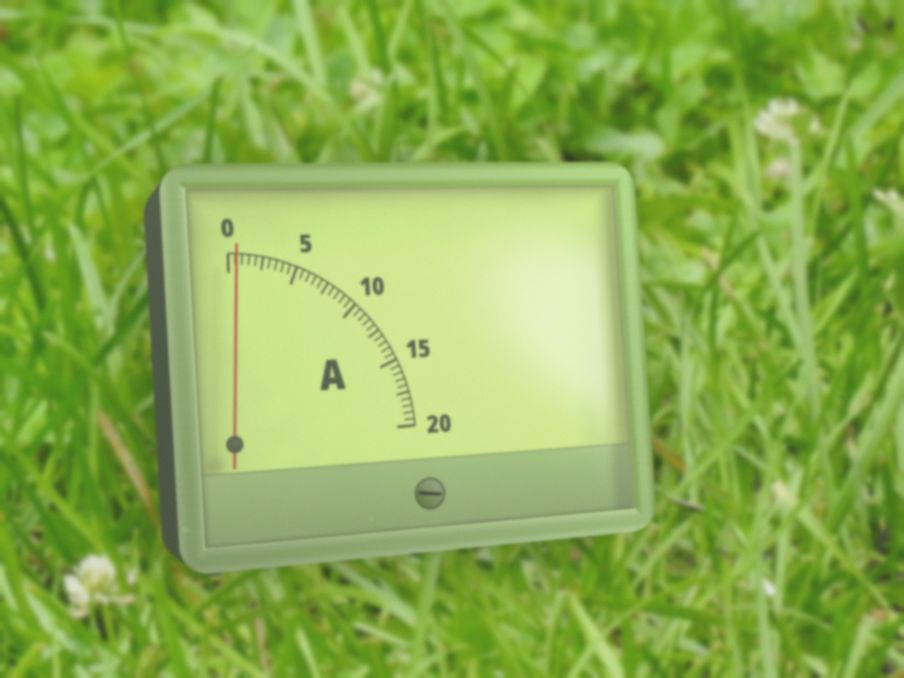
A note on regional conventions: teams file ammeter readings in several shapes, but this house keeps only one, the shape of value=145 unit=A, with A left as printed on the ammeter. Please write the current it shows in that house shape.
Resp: value=0.5 unit=A
